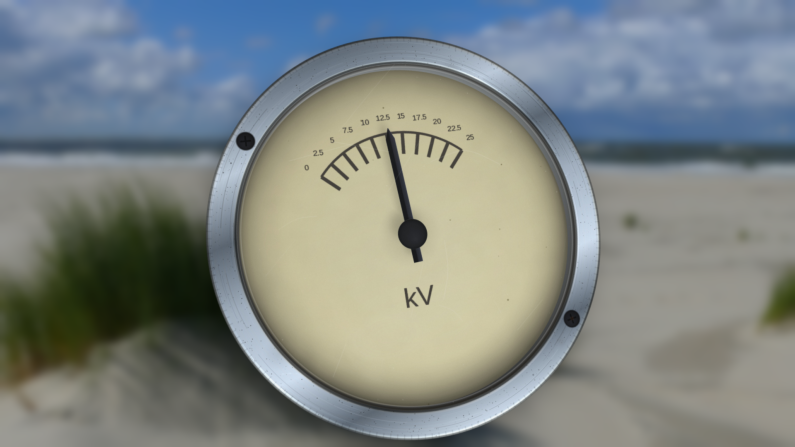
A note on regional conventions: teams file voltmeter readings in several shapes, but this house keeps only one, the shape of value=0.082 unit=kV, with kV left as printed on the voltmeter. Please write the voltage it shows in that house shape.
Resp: value=12.5 unit=kV
